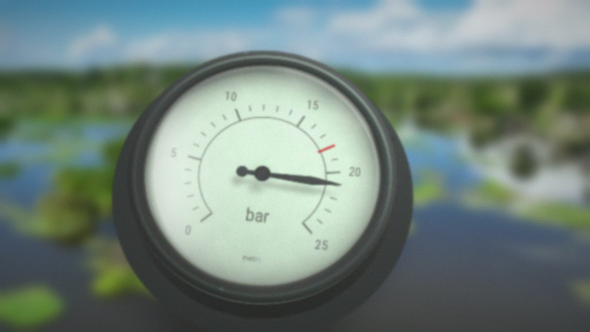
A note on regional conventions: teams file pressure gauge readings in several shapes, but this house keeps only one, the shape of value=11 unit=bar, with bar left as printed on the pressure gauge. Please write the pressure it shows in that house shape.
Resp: value=21 unit=bar
